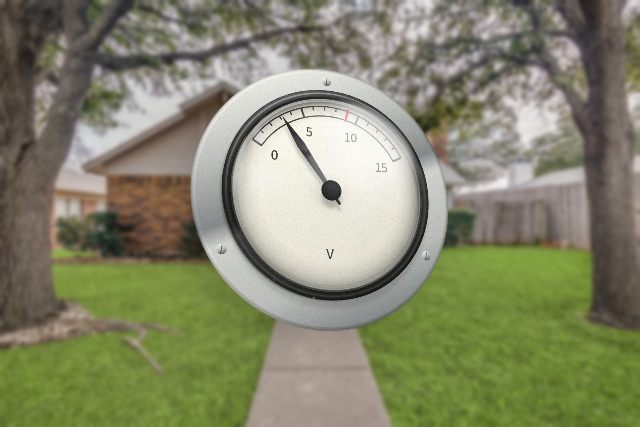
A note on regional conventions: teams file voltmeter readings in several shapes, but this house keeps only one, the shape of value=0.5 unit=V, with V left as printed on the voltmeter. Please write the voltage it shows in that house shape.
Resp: value=3 unit=V
